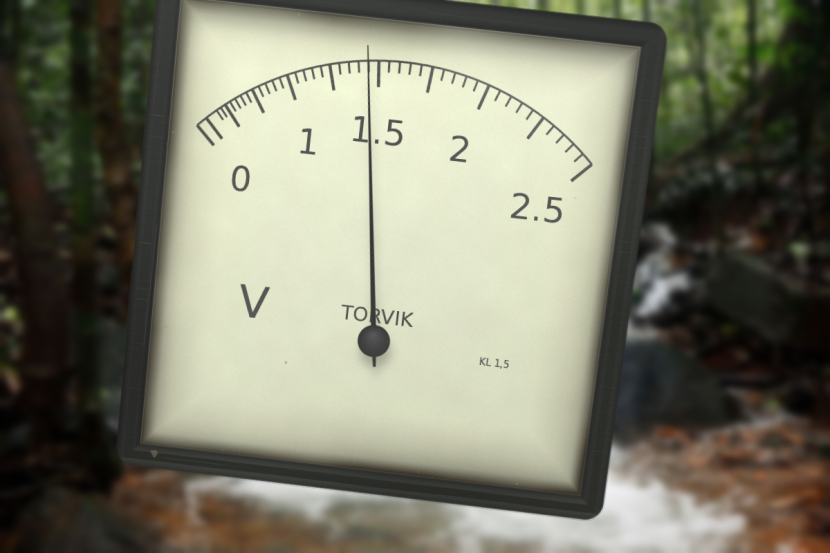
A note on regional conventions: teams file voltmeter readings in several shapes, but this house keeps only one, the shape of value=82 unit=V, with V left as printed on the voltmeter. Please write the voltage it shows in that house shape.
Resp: value=1.45 unit=V
